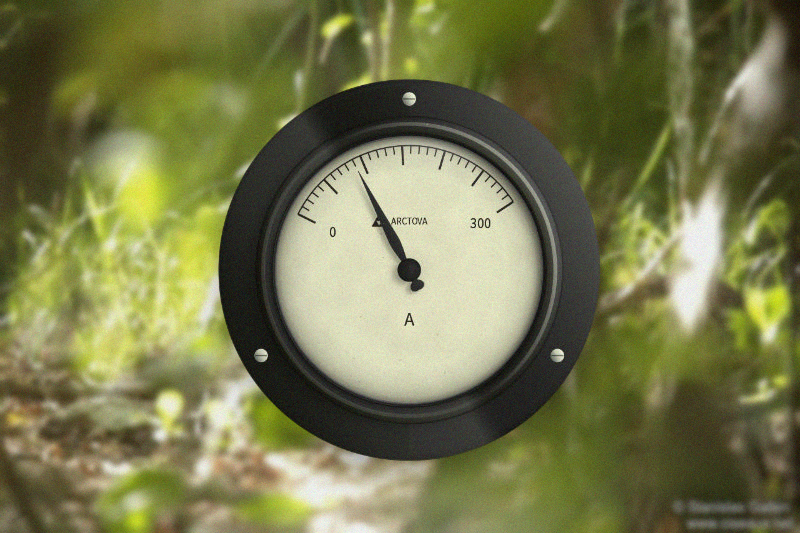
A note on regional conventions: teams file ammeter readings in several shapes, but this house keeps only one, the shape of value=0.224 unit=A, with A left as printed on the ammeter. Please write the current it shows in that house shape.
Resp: value=90 unit=A
